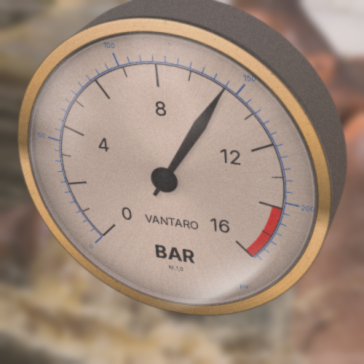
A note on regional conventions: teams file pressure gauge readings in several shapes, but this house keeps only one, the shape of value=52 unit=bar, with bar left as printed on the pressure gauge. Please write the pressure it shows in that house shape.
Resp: value=10 unit=bar
